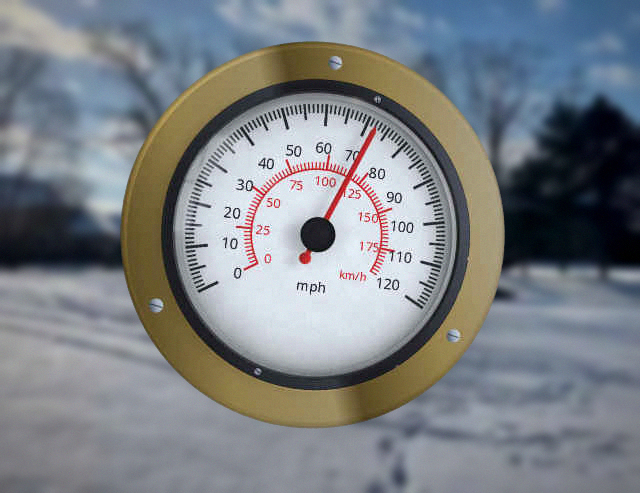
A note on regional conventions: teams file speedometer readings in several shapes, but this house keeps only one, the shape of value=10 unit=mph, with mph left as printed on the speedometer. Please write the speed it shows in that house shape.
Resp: value=72 unit=mph
